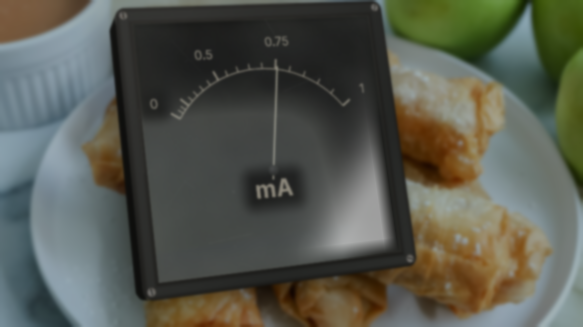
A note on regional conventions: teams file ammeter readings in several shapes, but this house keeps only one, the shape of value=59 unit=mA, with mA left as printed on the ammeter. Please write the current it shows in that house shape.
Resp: value=0.75 unit=mA
